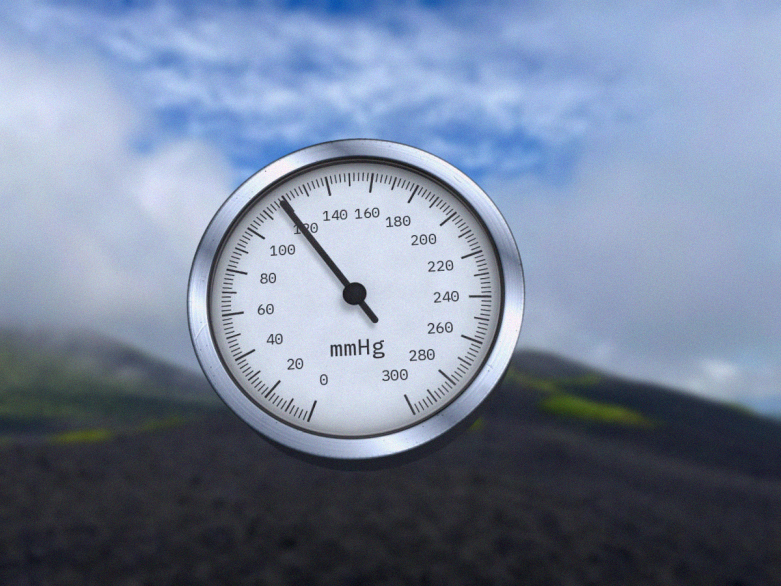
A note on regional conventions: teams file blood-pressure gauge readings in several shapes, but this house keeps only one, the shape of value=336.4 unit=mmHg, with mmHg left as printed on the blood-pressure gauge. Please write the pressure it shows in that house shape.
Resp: value=118 unit=mmHg
